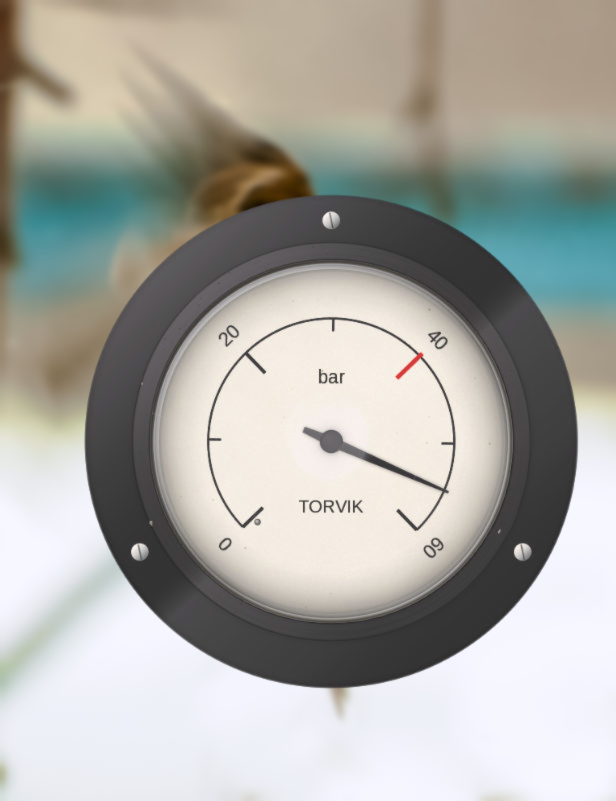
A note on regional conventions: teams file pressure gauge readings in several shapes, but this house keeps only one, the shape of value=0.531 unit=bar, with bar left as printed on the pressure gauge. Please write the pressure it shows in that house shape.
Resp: value=55 unit=bar
